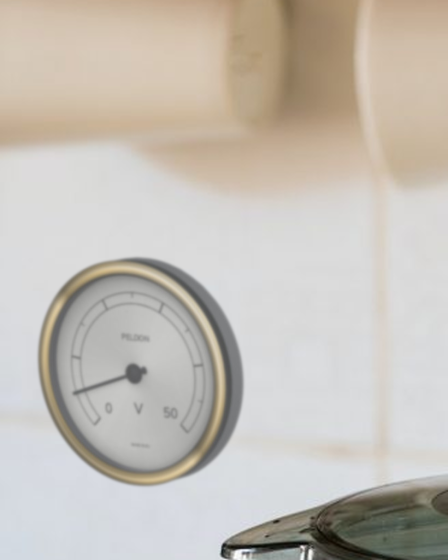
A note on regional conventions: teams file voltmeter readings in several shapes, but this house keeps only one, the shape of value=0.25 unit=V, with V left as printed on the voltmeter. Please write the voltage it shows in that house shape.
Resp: value=5 unit=V
